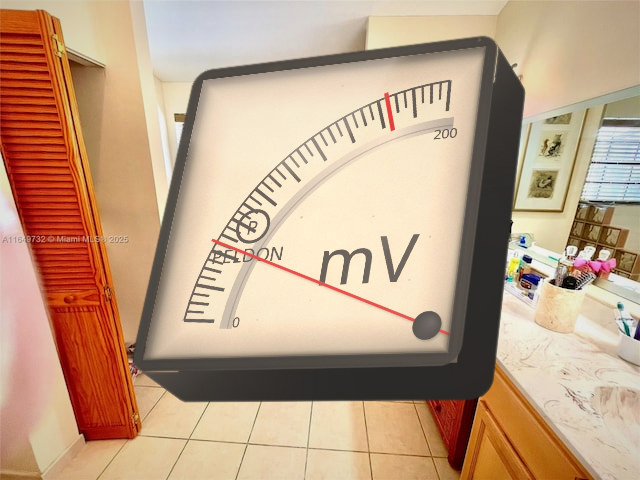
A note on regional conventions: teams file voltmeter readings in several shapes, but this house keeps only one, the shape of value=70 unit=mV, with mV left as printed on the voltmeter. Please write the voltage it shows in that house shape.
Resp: value=45 unit=mV
